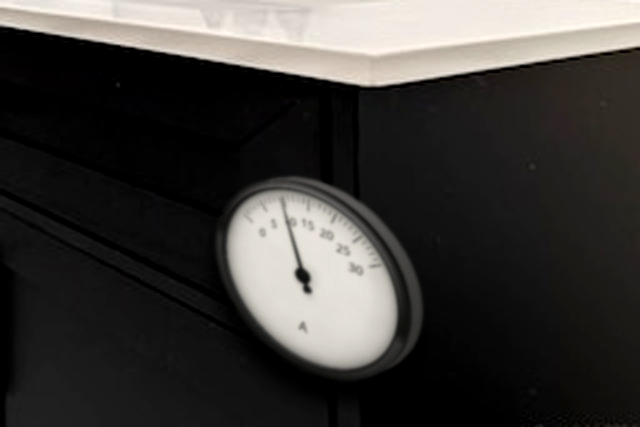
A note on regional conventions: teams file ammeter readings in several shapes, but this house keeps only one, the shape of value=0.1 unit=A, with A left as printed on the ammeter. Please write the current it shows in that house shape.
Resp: value=10 unit=A
